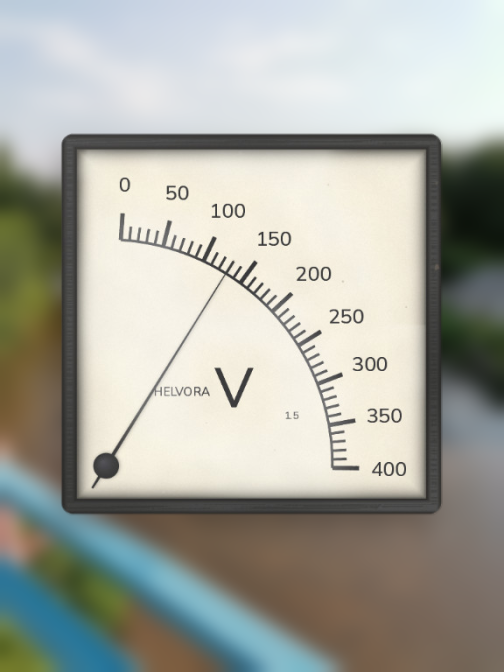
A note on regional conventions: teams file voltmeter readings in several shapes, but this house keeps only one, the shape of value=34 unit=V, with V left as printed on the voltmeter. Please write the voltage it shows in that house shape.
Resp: value=130 unit=V
